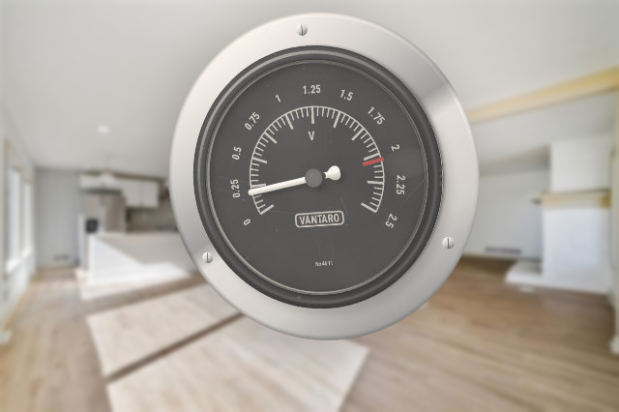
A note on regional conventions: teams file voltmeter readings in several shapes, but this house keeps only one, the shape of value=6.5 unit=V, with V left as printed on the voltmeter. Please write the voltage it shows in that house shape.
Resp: value=0.2 unit=V
